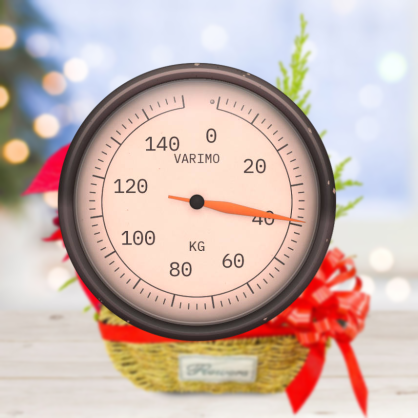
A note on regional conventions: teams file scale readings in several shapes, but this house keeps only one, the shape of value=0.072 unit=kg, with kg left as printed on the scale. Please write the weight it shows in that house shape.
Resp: value=39 unit=kg
